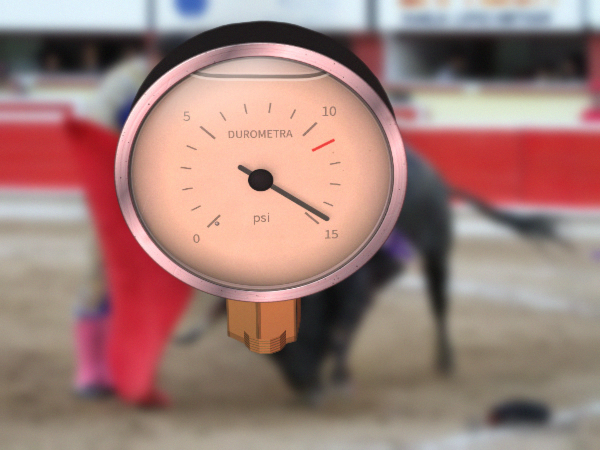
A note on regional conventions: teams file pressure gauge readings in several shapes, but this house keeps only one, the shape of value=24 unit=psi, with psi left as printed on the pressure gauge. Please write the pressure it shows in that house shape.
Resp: value=14.5 unit=psi
